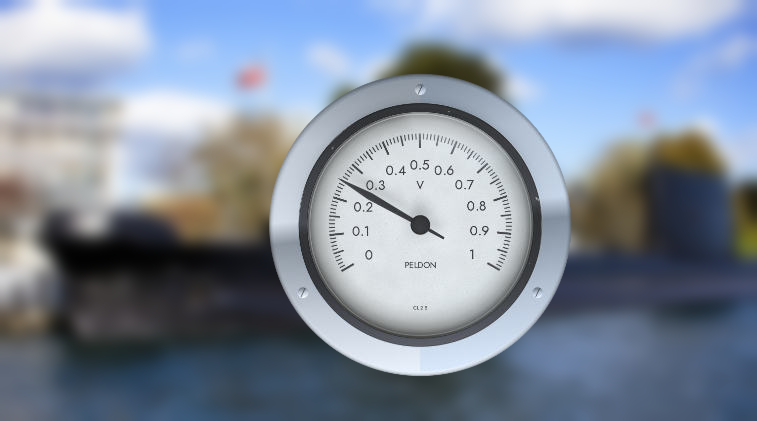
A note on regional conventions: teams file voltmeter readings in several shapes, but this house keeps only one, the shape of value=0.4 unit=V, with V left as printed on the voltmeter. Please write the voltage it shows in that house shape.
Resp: value=0.25 unit=V
